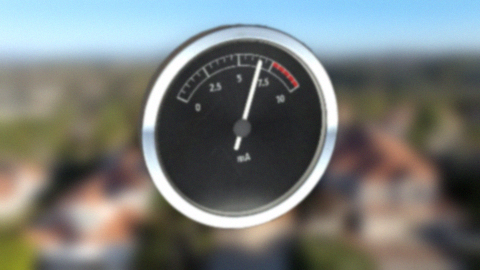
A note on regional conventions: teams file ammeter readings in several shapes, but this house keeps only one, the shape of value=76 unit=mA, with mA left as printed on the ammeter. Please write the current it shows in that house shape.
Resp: value=6.5 unit=mA
